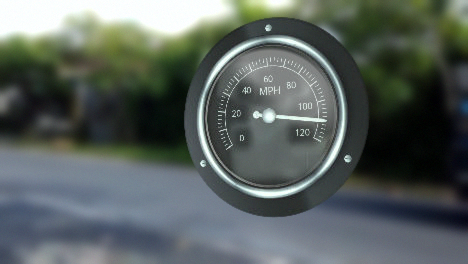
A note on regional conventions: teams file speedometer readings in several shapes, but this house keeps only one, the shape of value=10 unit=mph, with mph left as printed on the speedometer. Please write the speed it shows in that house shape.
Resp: value=110 unit=mph
